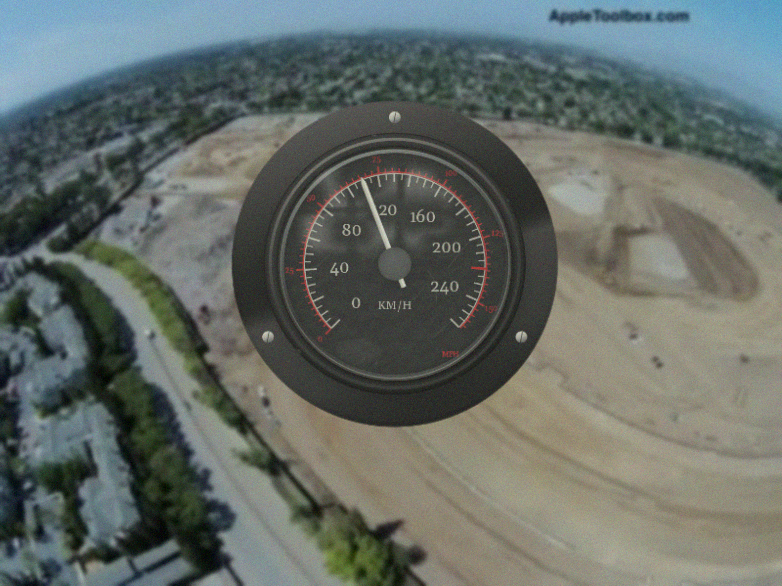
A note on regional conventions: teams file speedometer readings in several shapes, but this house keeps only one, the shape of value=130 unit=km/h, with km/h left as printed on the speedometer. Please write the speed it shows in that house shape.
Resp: value=110 unit=km/h
